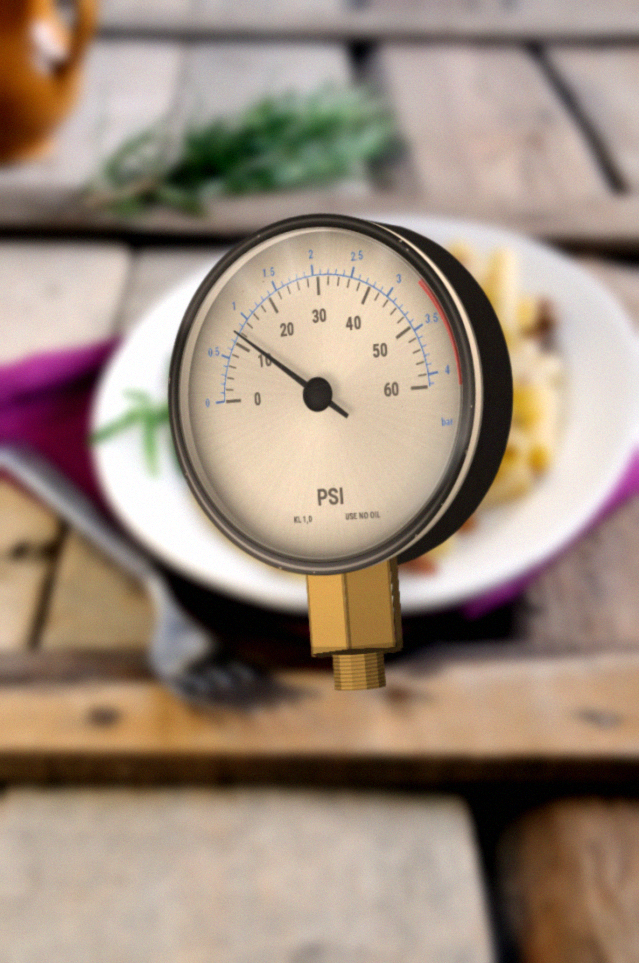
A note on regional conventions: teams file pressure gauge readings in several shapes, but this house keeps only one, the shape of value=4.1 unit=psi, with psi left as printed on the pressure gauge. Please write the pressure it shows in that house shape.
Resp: value=12 unit=psi
